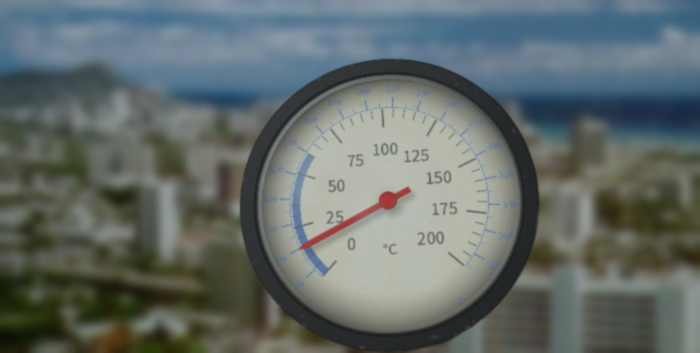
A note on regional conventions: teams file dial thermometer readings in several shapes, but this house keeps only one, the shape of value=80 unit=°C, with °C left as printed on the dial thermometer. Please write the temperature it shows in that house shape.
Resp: value=15 unit=°C
